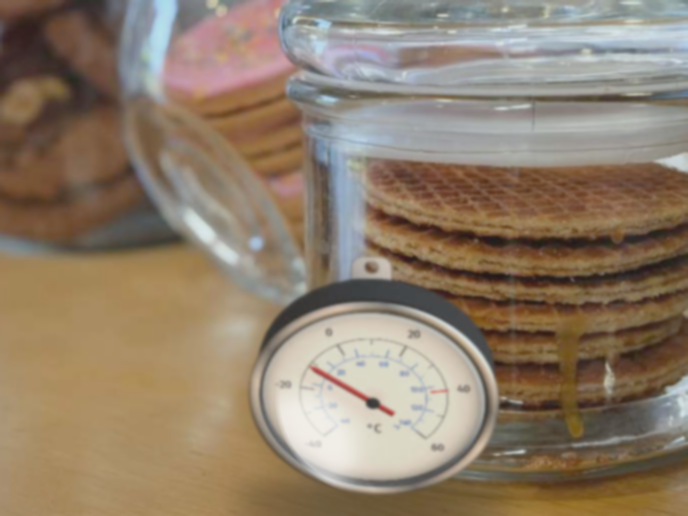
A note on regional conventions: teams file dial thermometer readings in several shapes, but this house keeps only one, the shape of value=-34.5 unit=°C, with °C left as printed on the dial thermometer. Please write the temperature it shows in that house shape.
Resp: value=-10 unit=°C
